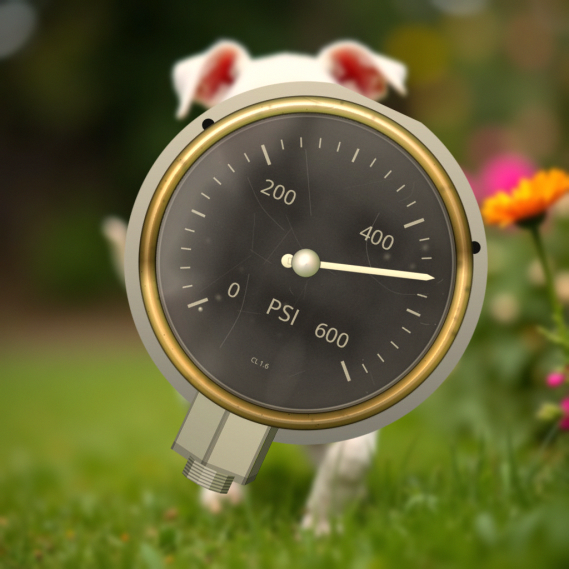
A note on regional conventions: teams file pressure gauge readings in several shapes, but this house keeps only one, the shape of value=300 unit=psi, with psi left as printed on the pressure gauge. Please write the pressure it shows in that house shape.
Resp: value=460 unit=psi
